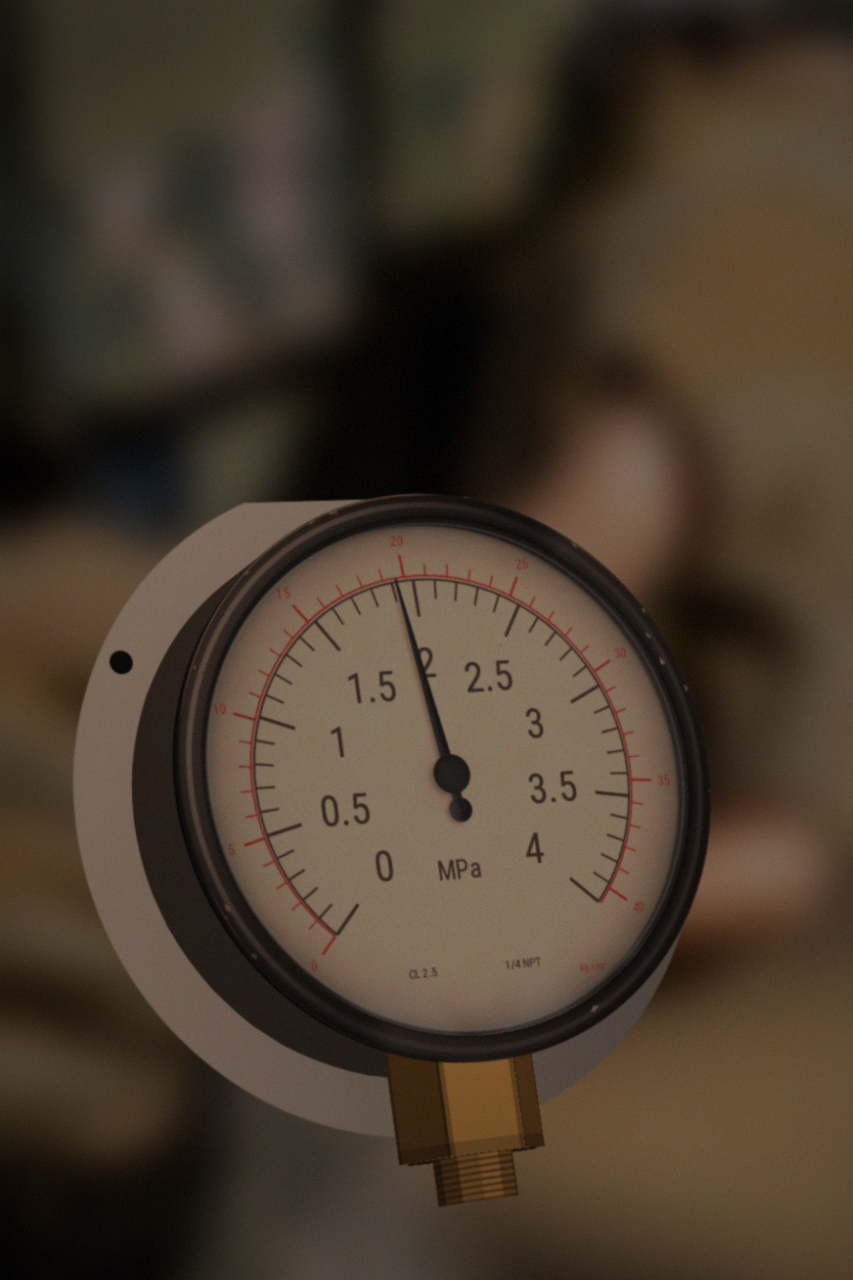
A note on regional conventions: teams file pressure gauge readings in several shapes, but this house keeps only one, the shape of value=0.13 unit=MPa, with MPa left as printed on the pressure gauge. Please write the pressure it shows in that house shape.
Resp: value=1.9 unit=MPa
